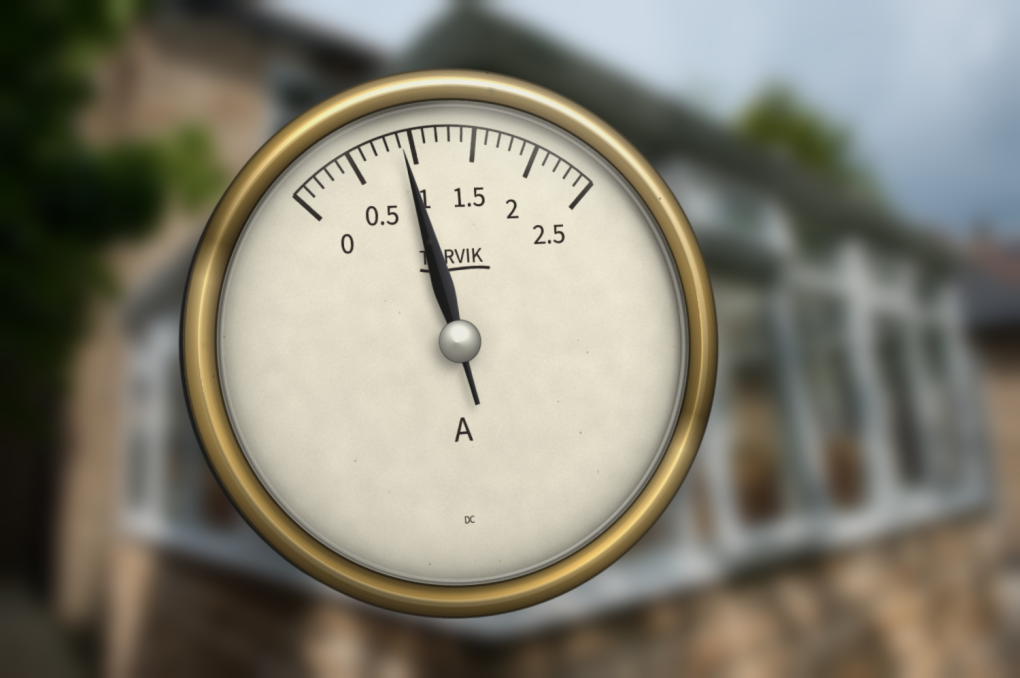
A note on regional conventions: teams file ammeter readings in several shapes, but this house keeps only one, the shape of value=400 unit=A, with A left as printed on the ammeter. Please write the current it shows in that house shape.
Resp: value=0.9 unit=A
